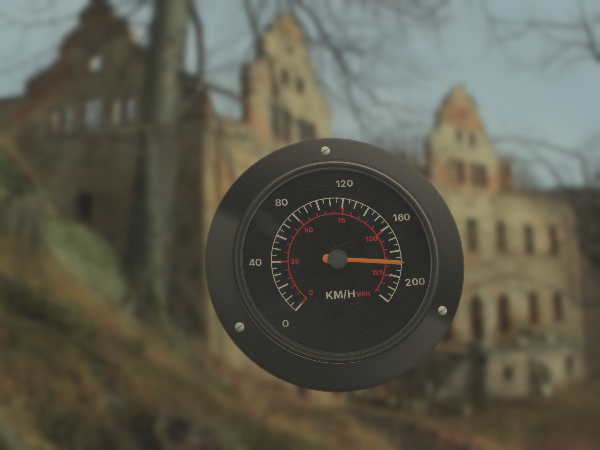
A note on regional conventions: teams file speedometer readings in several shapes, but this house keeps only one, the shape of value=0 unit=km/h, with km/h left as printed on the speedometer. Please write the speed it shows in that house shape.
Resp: value=190 unit=km/h
